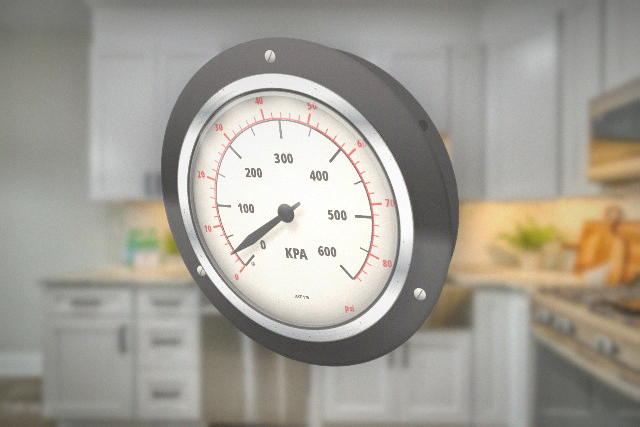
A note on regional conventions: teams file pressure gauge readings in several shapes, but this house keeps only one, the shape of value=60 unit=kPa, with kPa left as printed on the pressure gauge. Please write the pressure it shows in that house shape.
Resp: value=25 unit=kPa
